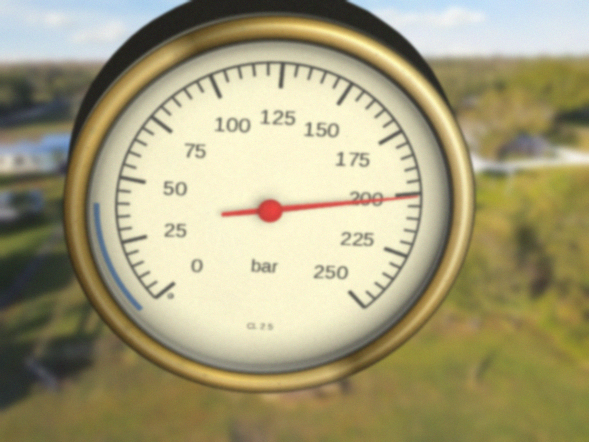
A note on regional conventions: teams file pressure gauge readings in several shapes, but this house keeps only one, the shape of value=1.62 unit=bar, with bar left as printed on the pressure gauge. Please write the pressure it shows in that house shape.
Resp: value=200 unit=bar
